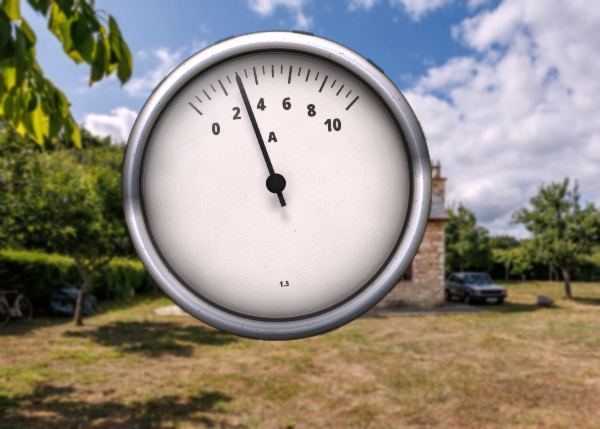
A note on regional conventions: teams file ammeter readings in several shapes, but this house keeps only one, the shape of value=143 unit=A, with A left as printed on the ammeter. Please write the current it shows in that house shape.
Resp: value=3 unit=A
